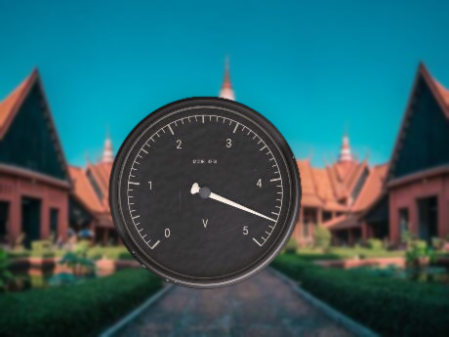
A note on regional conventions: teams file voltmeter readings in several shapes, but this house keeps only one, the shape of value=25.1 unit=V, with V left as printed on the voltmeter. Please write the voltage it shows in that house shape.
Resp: value=4.6 unit=V
